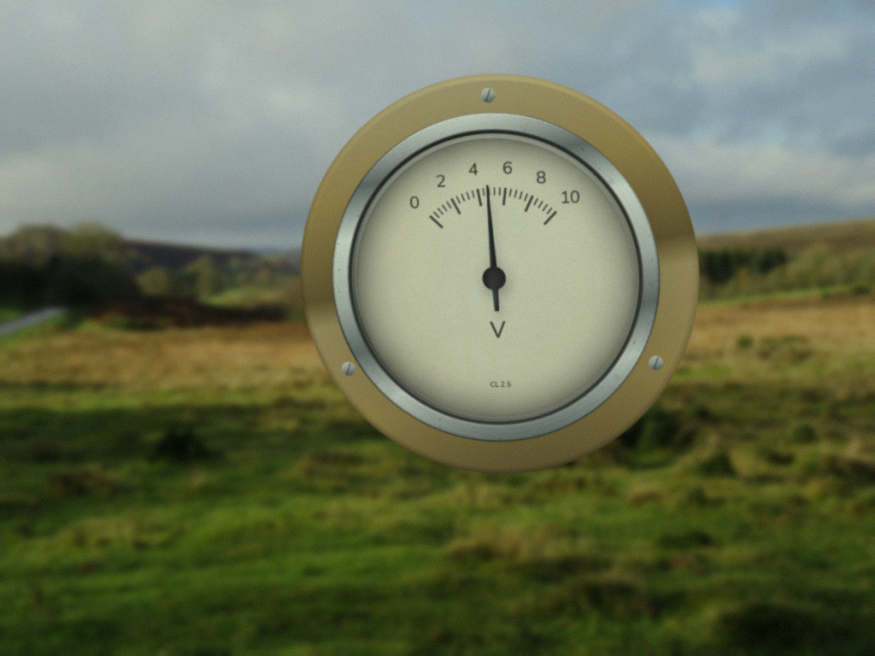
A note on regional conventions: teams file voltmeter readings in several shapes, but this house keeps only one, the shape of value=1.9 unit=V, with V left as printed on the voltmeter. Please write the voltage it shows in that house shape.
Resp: value=4.8 unit=V
